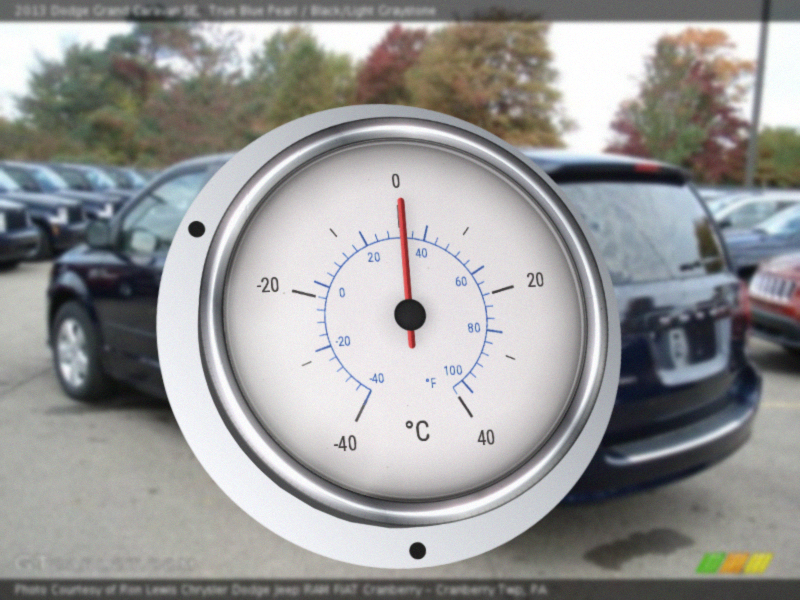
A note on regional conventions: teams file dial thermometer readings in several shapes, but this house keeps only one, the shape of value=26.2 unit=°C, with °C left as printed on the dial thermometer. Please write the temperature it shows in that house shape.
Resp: value=0 unit=°C
